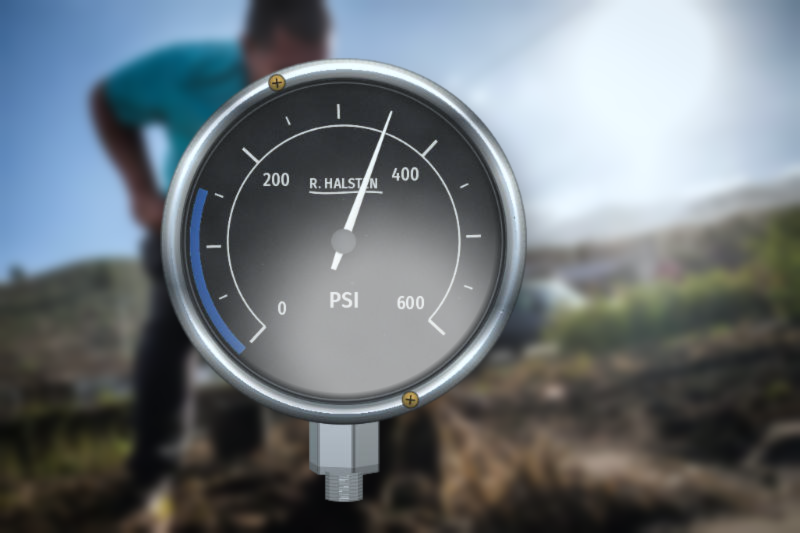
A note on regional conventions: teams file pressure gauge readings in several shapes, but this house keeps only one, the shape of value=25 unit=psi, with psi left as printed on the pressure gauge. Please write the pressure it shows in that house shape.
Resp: value=350 unit=psi
